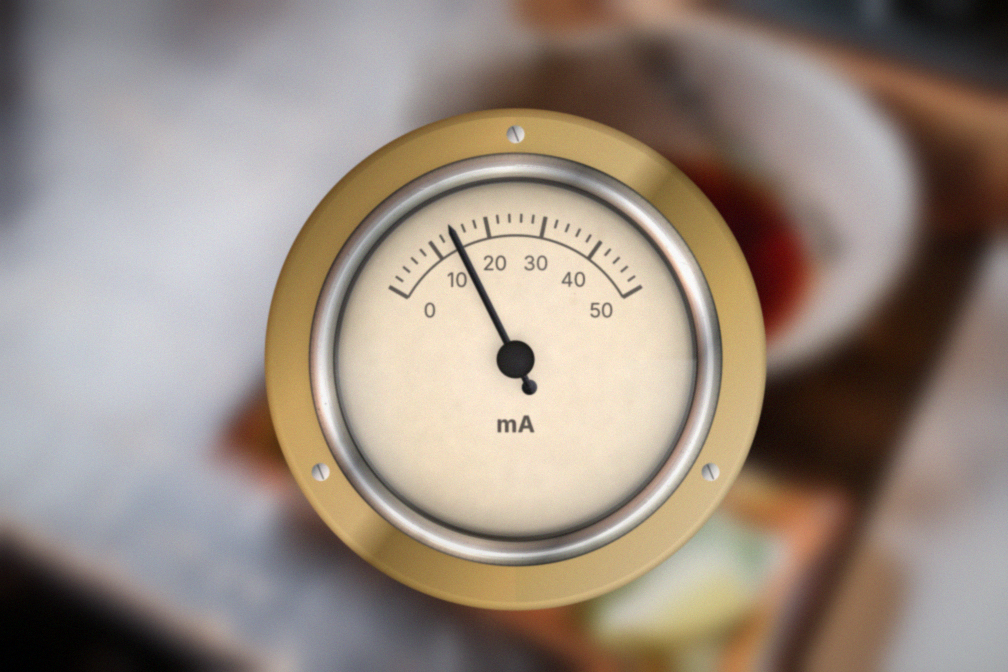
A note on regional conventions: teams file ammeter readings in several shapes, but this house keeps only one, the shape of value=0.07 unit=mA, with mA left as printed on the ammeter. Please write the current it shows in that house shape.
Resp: value=14 unit=mA
